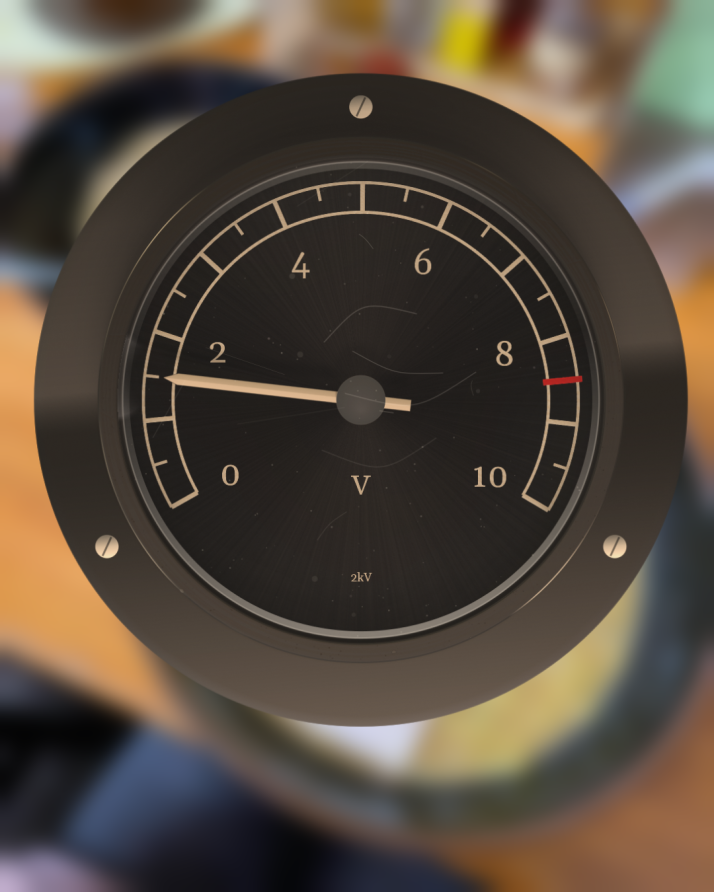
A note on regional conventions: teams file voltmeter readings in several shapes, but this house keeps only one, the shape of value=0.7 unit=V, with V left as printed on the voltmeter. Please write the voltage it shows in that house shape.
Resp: value=1.5 unit=V
